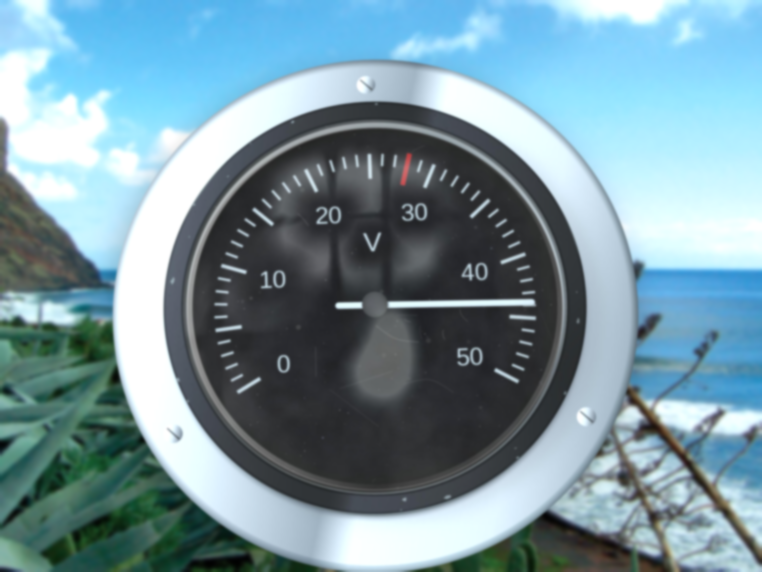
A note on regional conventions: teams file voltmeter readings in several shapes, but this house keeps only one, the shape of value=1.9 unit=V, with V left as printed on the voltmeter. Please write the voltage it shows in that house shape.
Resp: value=44 unit=V
